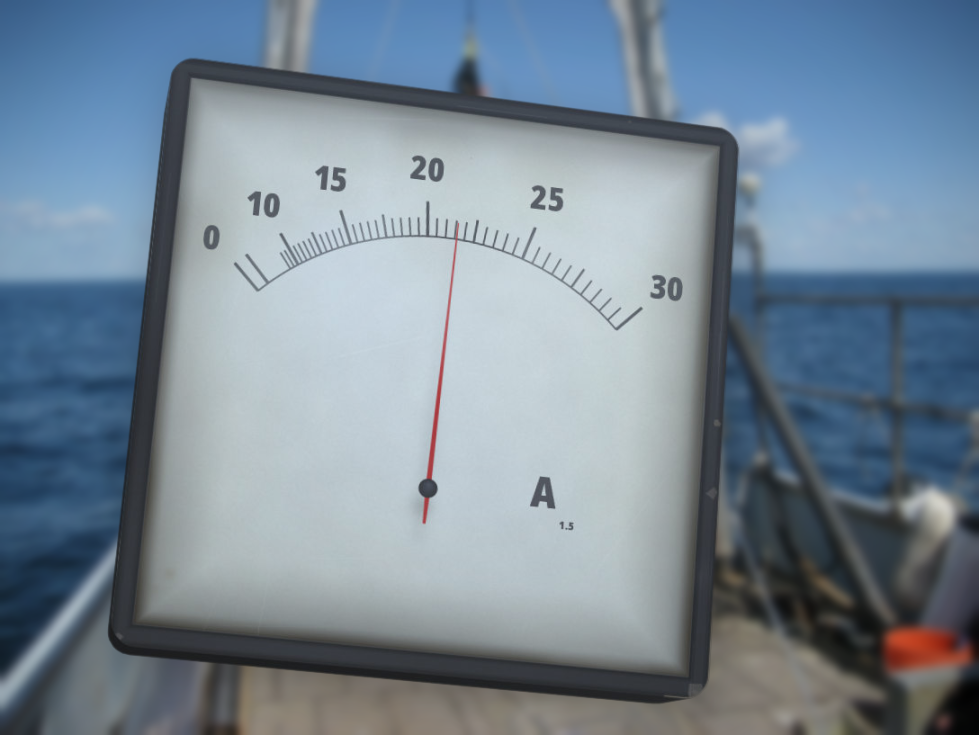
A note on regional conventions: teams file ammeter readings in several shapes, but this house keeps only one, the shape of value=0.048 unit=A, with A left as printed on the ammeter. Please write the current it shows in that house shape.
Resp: value=21.5 unit=A
